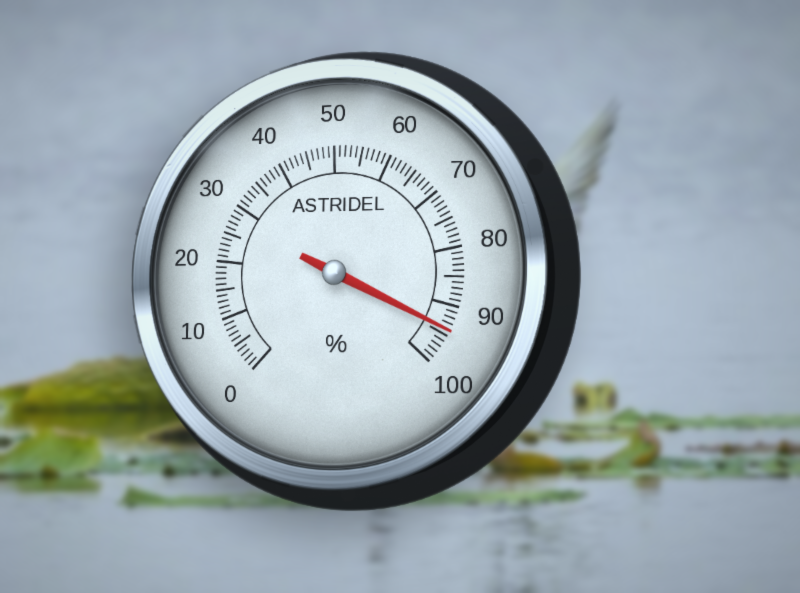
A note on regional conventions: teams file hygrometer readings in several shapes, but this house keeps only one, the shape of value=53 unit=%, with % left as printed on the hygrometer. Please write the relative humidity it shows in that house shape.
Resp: value=94 unit=%
